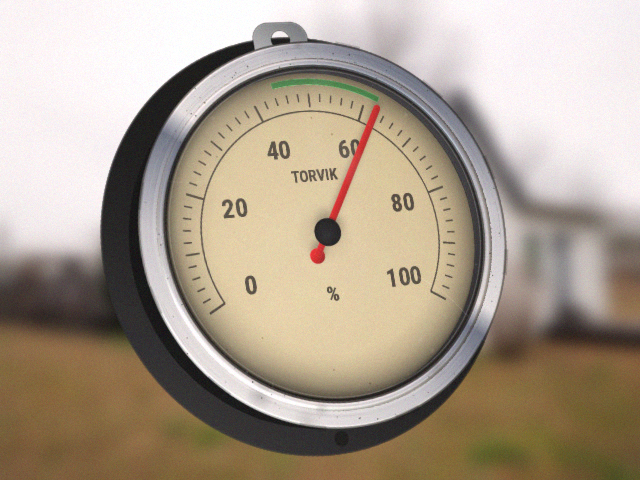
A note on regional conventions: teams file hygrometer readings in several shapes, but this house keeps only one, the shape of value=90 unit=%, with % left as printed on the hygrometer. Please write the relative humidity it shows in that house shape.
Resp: value=62 unit=%
